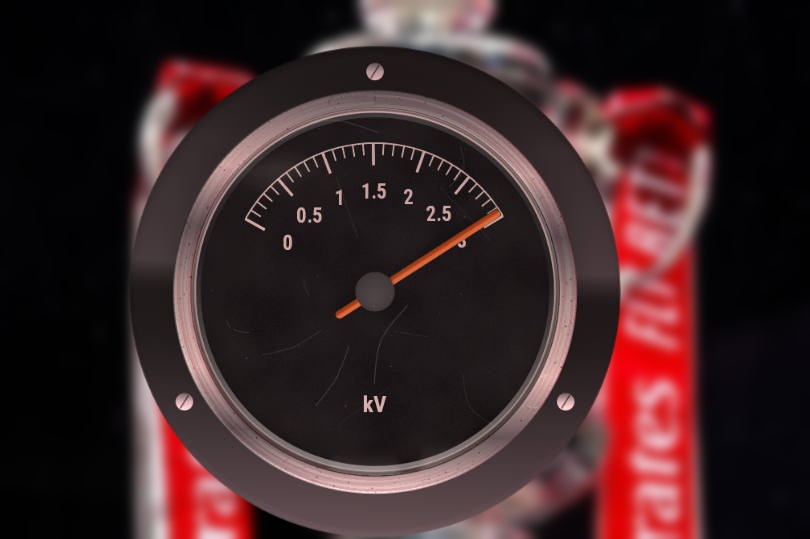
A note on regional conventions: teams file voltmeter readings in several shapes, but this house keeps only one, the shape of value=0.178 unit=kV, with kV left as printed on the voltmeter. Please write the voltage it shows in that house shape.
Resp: value=2.95 unit=kV
